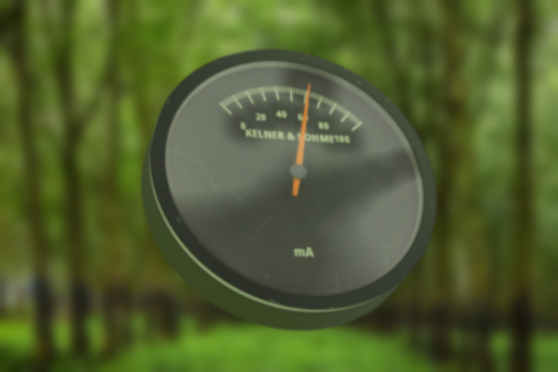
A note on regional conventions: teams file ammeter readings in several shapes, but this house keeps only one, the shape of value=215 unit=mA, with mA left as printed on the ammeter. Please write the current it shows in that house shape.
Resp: value=60 unit=mA
